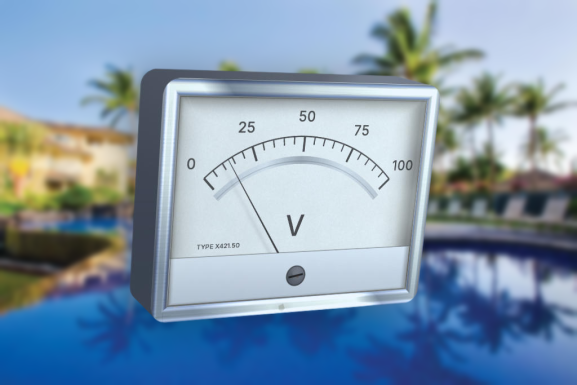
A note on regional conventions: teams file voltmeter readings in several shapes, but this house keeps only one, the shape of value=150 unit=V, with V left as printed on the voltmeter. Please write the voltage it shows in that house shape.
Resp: value=12.5 unit=V
